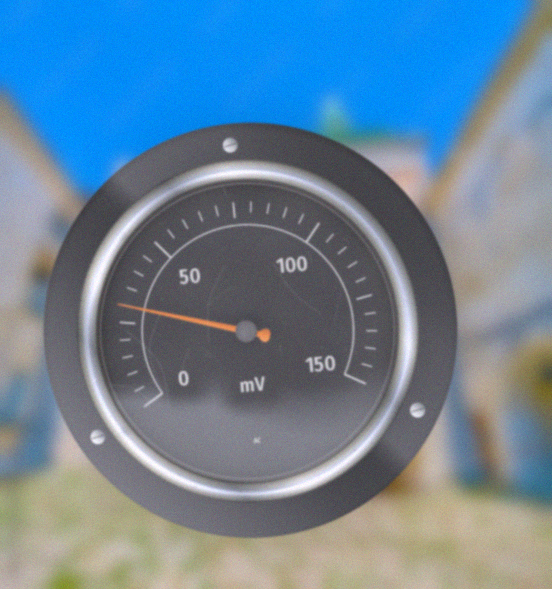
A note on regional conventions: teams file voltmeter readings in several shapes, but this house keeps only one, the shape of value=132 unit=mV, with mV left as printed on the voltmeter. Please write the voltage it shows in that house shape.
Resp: value=30 unit=mV
